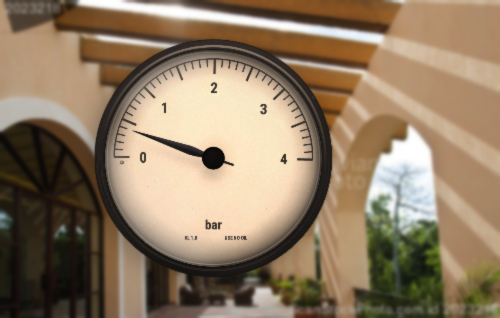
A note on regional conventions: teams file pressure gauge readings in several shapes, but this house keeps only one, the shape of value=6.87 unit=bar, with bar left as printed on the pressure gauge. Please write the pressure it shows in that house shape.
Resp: value=0.4 unit=bar
